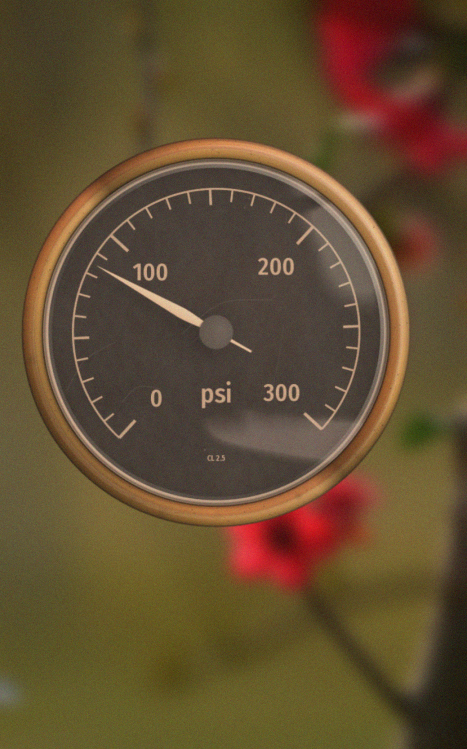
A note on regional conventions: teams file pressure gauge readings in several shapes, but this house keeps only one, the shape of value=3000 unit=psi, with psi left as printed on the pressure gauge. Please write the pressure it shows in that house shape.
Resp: value=85 unit=psi
